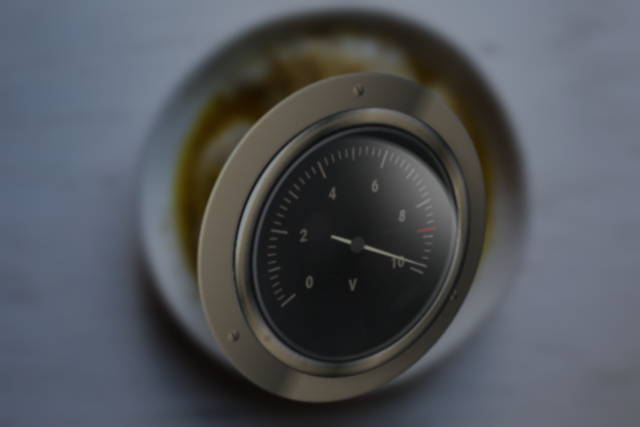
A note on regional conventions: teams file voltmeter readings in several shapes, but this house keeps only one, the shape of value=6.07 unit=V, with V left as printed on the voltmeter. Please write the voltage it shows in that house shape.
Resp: value=9.8 unit=V
